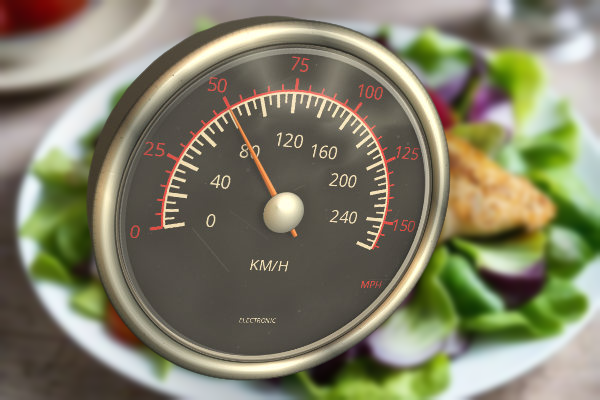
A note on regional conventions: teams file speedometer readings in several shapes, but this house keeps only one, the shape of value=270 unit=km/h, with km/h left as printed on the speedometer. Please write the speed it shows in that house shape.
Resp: value=80 unit=km/h
